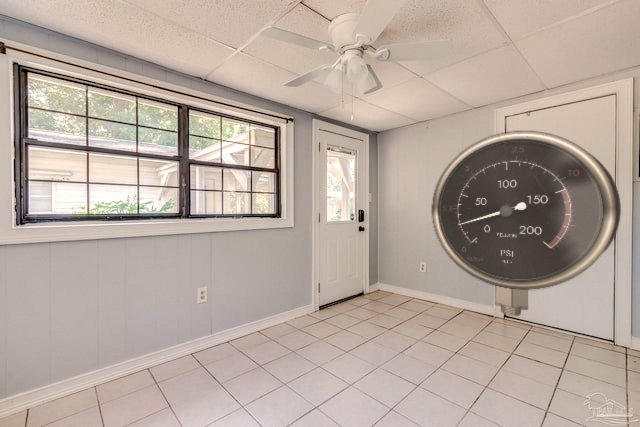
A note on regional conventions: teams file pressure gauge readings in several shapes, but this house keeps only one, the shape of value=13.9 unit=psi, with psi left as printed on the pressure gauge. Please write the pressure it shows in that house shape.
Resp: value=20 unit=psi
